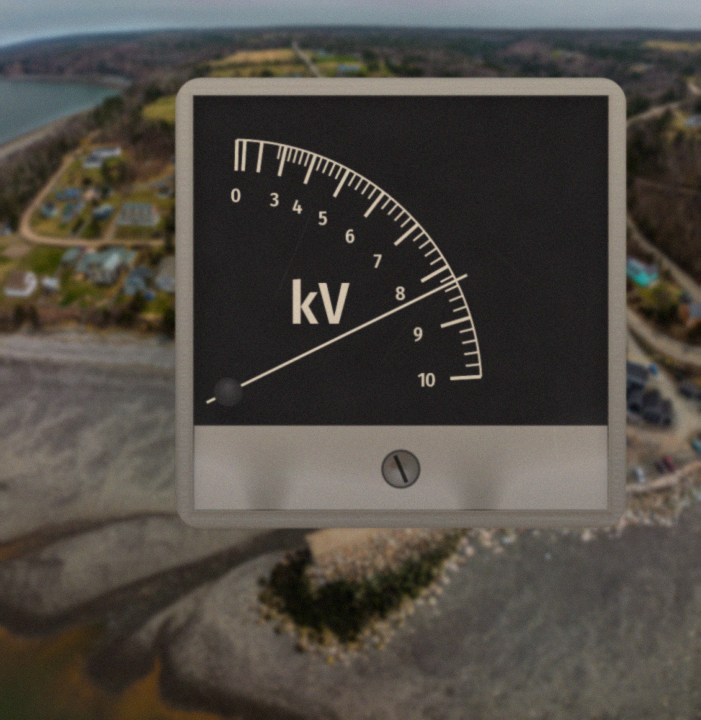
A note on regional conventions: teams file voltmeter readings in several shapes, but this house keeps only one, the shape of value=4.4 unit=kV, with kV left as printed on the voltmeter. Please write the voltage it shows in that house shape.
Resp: value=8.3 unit=kV
